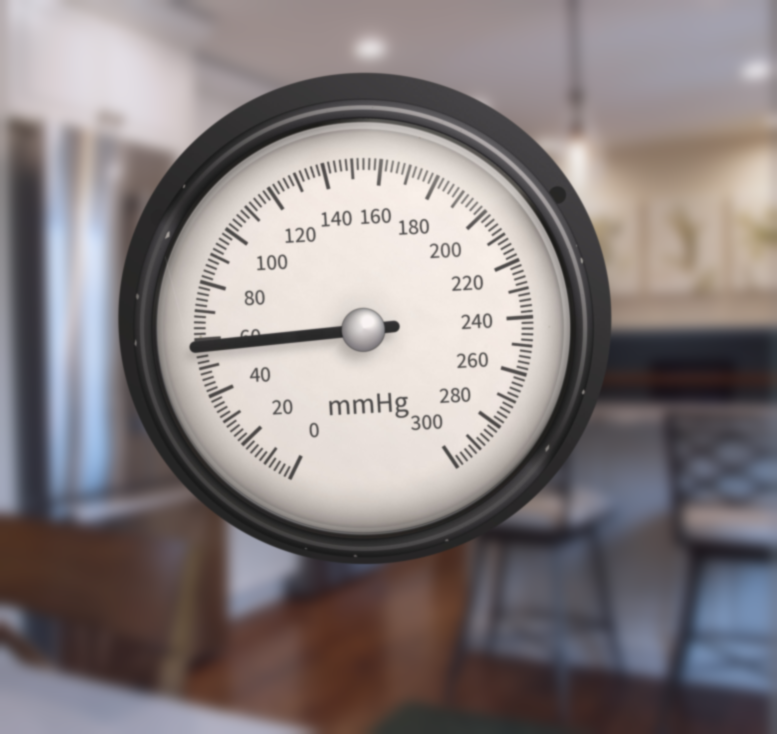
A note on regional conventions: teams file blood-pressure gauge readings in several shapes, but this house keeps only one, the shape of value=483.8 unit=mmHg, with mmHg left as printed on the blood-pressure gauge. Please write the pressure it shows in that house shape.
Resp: value=58 unit=mmHg
